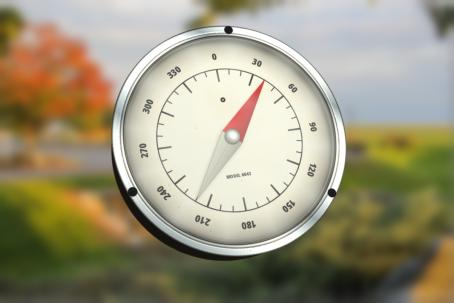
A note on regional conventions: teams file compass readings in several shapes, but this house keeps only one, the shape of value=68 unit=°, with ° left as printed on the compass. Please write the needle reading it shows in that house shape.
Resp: value=40 unit=°
